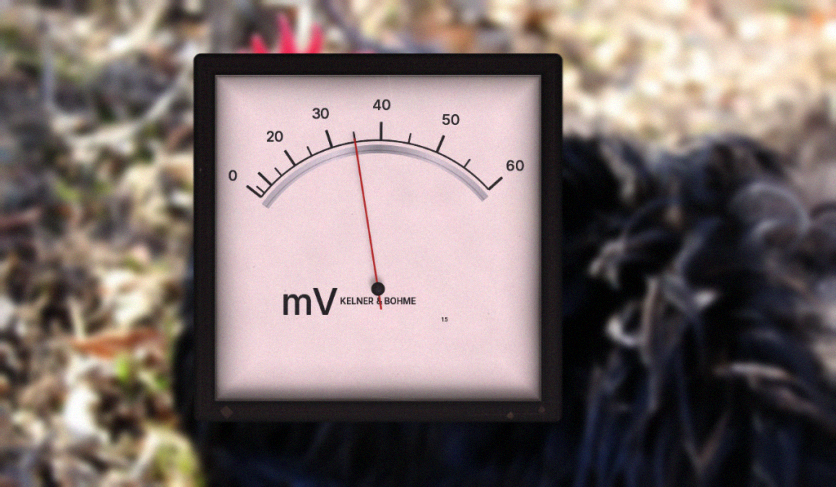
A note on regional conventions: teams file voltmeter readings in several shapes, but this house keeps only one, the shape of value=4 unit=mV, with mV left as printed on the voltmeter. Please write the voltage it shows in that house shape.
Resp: value=35 unit=mV
